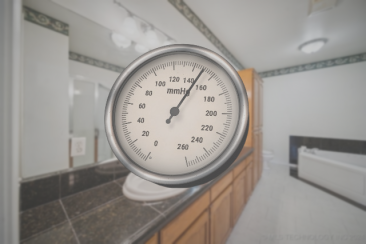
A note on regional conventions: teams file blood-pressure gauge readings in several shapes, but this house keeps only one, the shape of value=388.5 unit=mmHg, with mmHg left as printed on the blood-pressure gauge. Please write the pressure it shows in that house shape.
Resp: value=150 unit=mmHg
